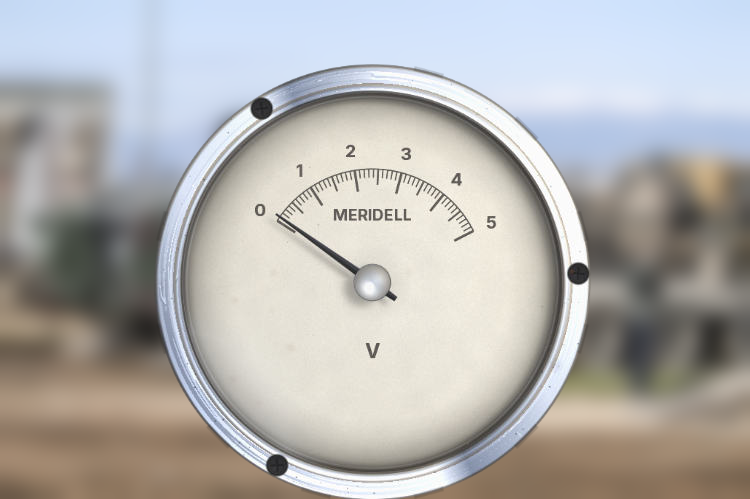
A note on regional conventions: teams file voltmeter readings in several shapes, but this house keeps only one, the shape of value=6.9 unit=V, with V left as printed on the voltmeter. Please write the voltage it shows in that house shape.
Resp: value=0.1 unit=V
